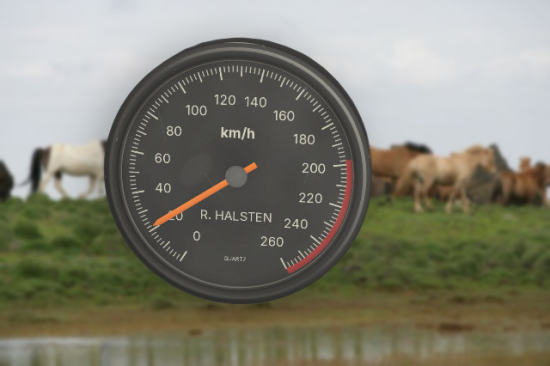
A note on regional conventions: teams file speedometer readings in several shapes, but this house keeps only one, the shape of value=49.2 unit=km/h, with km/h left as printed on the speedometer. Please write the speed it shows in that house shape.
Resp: value=22 unit=km/h
